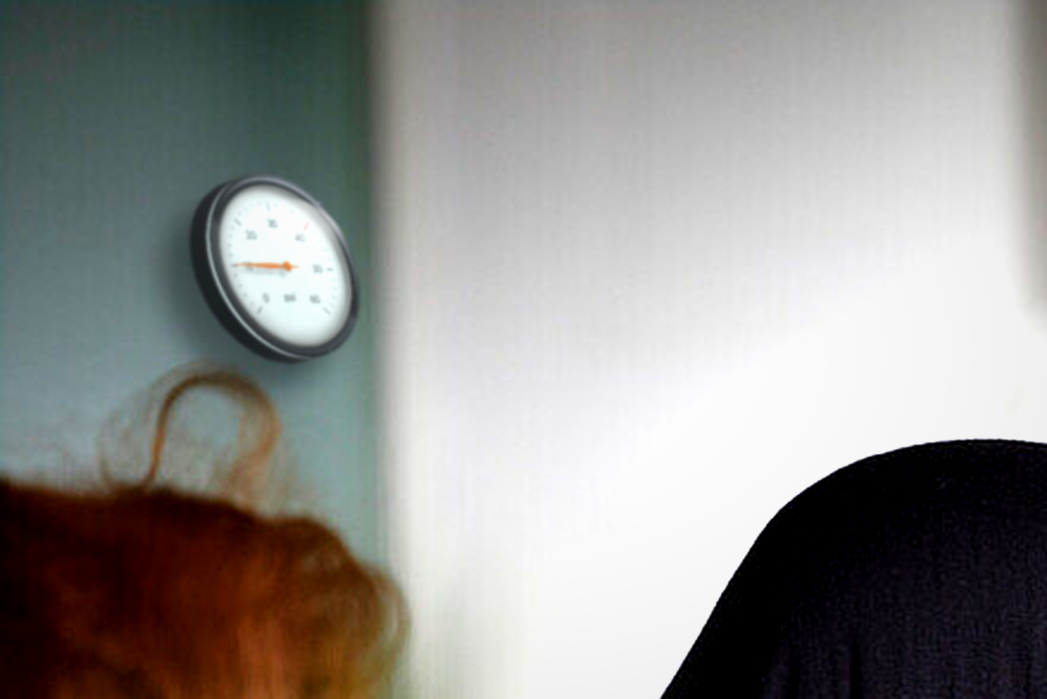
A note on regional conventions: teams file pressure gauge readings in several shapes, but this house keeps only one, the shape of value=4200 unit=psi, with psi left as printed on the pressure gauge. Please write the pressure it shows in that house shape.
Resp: value=10 unit=psi
